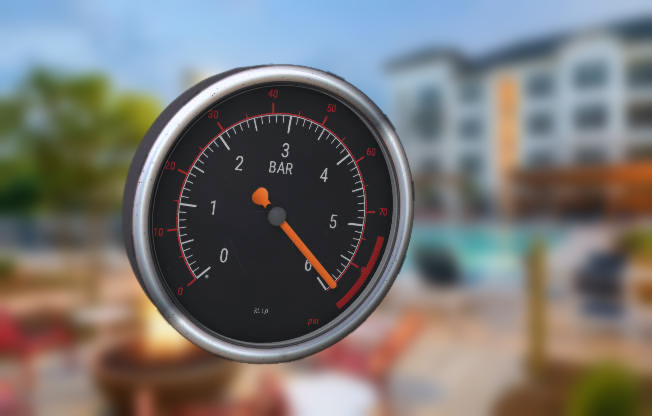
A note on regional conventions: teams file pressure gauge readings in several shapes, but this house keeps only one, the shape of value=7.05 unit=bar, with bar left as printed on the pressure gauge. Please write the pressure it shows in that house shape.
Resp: value=5.9 unit=bar
